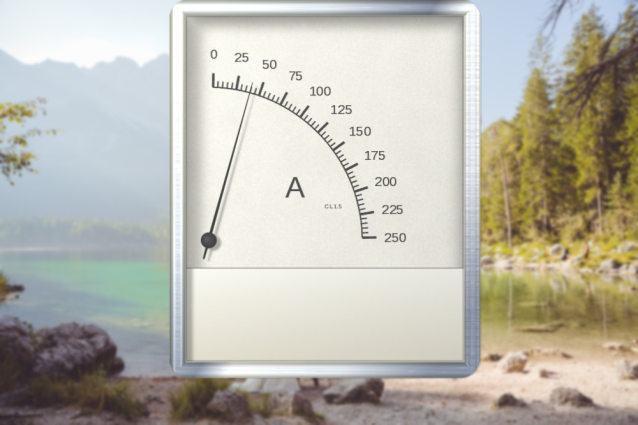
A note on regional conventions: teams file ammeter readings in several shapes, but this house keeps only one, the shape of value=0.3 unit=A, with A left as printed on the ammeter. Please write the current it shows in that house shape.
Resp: value=40 unit=A
